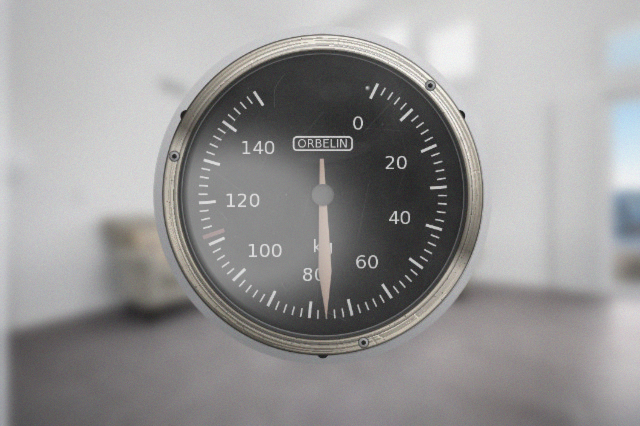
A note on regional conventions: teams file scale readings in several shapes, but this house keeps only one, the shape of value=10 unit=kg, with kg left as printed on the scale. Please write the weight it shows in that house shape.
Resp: value=76 unit=kg
